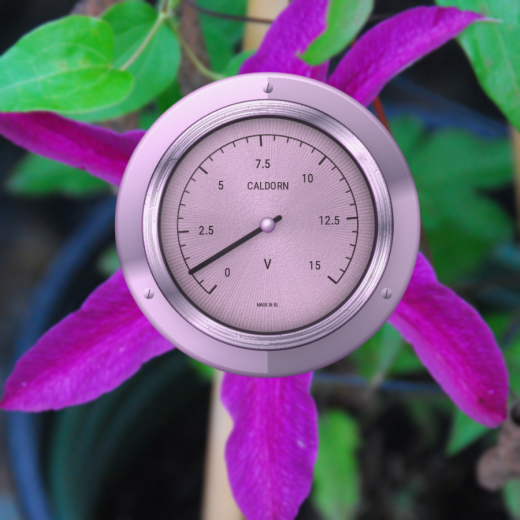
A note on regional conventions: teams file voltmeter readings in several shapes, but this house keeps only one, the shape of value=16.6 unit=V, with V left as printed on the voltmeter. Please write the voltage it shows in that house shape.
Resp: value=1 unit=V
